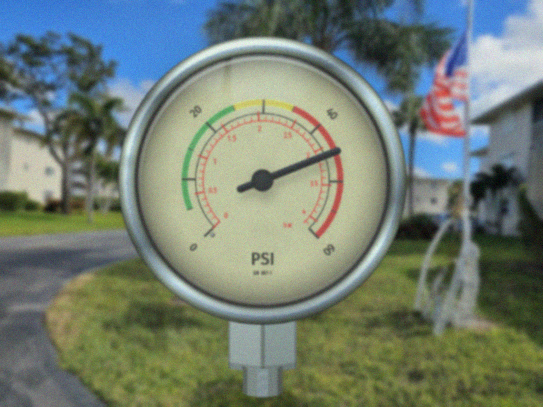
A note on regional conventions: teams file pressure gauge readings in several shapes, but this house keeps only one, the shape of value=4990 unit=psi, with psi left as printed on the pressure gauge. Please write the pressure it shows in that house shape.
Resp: value=45 unit=psi
